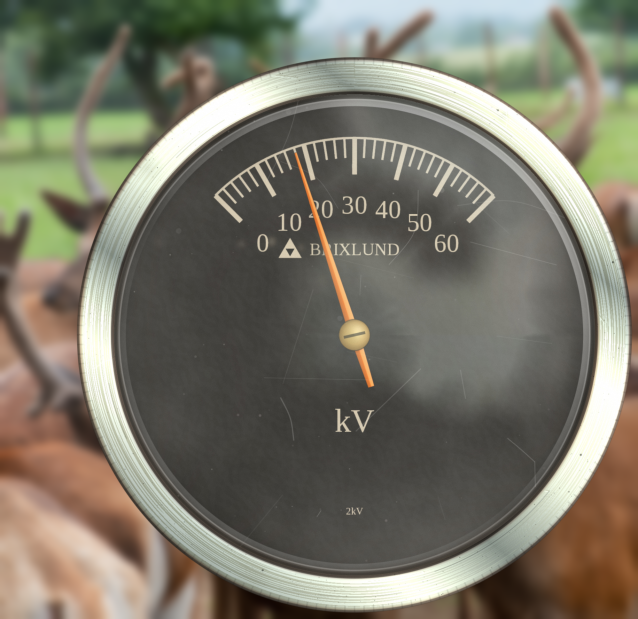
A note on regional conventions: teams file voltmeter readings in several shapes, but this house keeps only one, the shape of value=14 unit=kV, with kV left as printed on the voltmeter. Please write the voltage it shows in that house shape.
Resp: value=18 unit=kV
